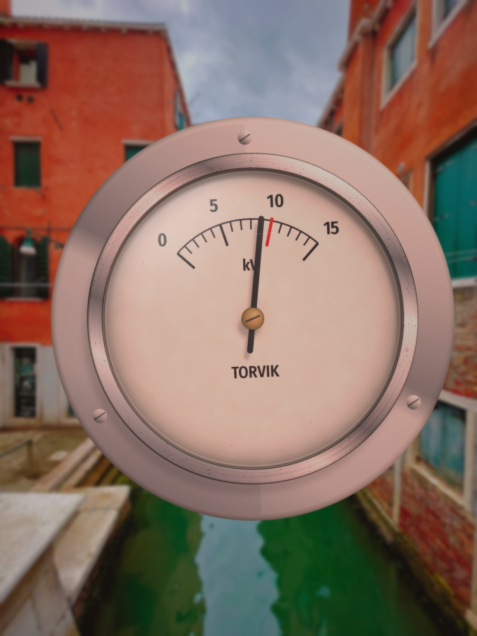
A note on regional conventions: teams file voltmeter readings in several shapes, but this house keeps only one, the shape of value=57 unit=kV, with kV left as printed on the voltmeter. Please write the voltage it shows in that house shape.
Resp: value=9 unit=kV
